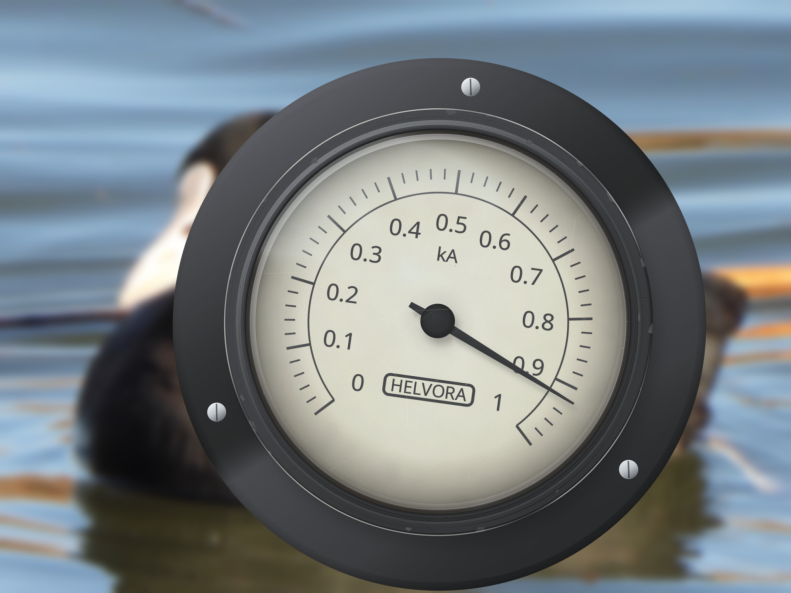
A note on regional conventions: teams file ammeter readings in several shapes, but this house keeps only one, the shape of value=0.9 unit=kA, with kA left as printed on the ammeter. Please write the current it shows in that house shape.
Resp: value=0.92 unit=kA
